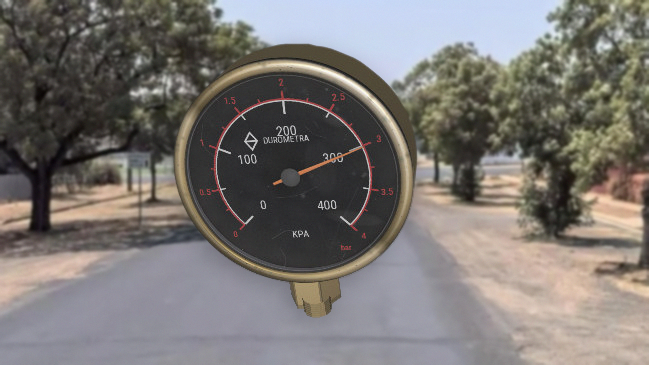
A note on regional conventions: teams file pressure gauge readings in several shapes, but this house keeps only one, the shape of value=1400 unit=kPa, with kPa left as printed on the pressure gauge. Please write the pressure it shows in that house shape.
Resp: value=300 unit=kPa
